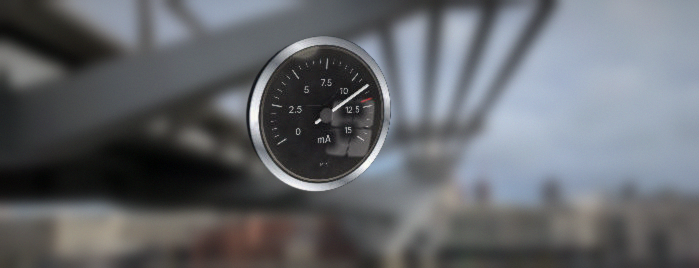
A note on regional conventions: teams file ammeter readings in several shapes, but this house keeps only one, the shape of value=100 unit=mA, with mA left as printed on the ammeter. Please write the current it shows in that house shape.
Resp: value=11 unit=mA
